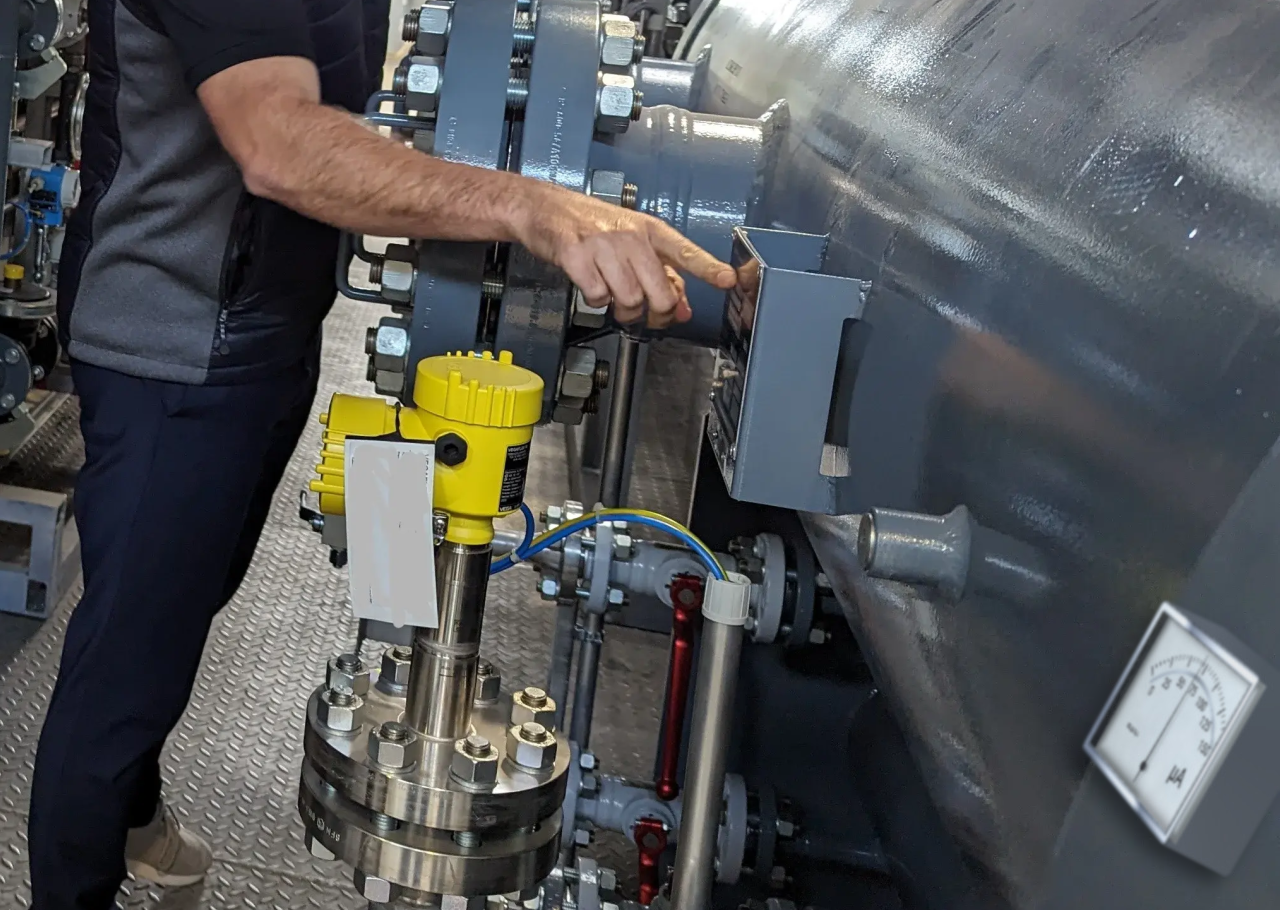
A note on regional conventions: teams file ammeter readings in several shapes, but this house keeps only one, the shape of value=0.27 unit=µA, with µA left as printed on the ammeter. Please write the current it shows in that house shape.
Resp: value=75 unit=µA
